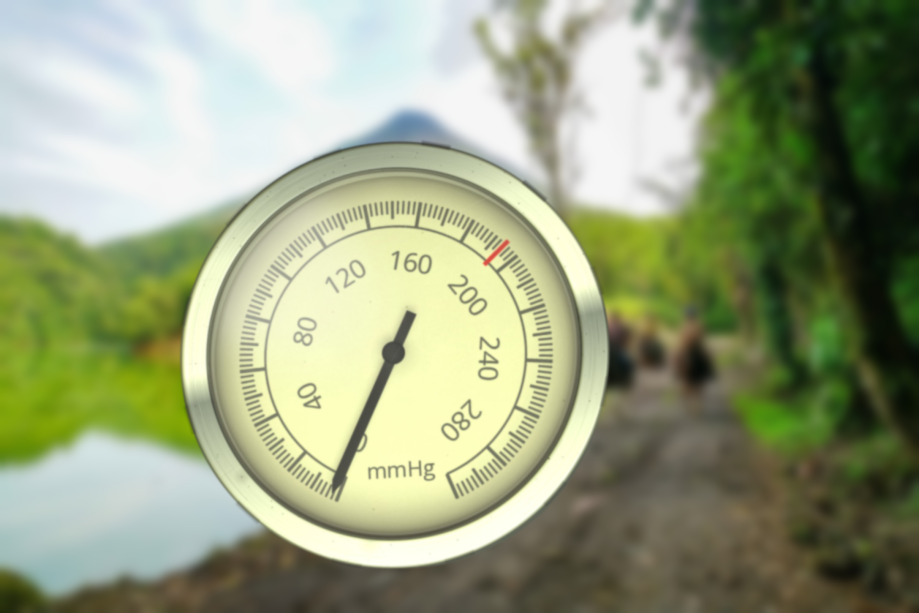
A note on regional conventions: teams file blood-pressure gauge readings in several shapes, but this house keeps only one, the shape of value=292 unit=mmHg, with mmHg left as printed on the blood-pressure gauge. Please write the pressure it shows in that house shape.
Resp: value=2 unit=mmHg
